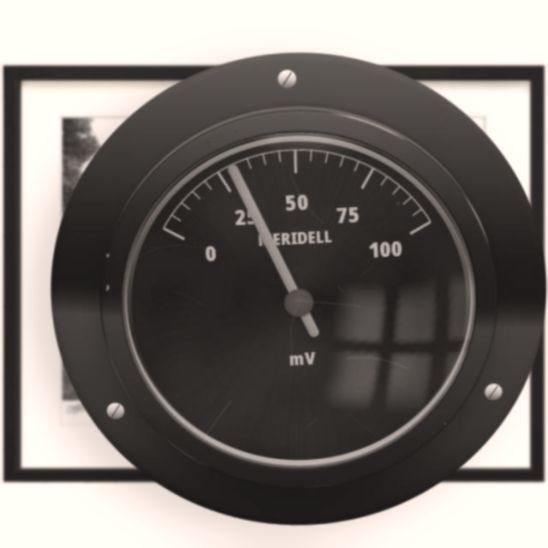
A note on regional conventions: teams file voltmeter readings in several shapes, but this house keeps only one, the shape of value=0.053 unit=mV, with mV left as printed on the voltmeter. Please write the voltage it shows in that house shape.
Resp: value=30 unit=mV
